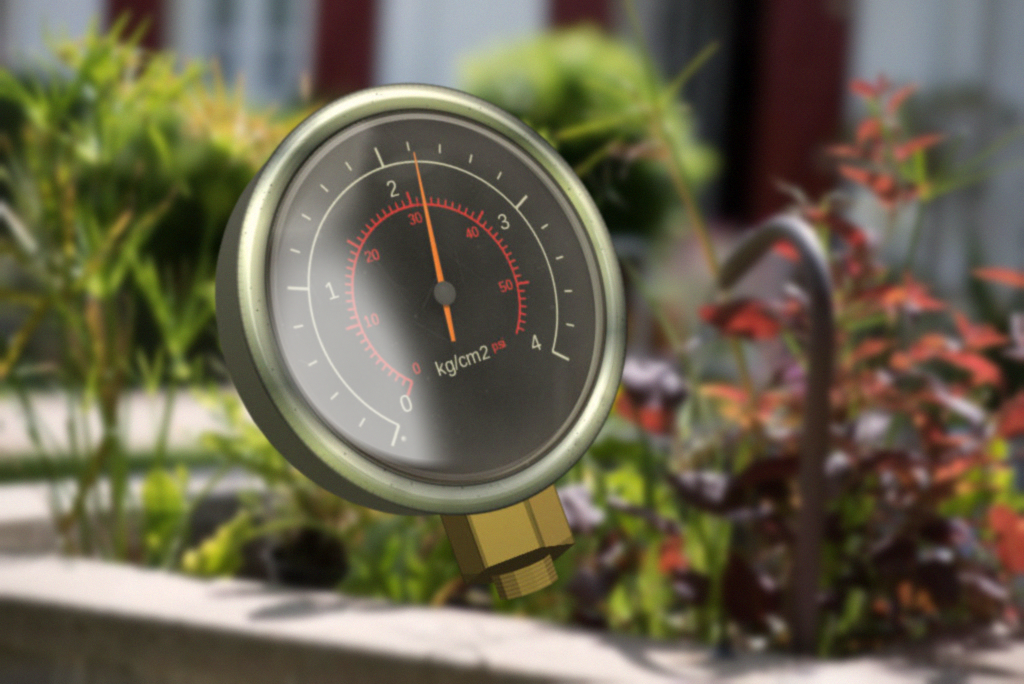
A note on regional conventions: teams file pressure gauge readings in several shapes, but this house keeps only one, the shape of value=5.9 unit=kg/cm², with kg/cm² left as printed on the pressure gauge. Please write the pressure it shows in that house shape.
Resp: value=2.2 unit=kg/cm²
